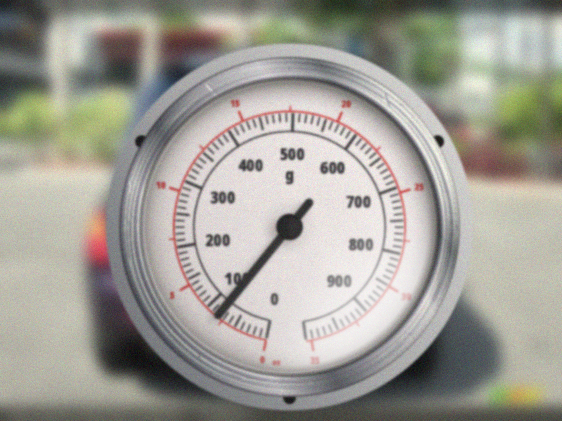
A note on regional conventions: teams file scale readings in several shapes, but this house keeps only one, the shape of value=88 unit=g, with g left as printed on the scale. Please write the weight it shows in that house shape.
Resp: value=80 unit=g
